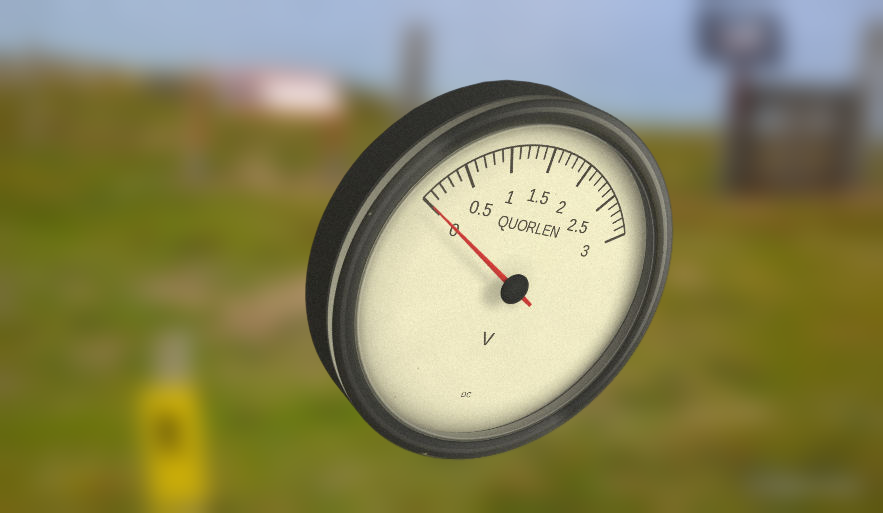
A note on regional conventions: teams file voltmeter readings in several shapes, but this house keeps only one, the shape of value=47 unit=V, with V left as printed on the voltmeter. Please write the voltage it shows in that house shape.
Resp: value=0 unit=V
